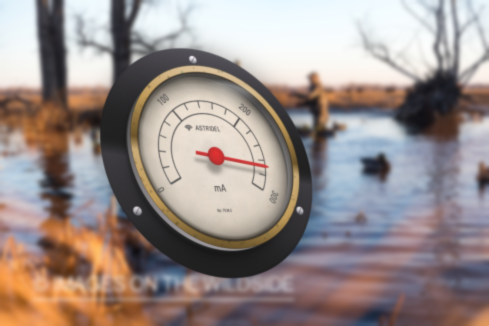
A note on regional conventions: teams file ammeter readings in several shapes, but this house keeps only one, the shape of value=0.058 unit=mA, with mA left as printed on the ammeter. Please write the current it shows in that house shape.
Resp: value=270 unit=mA
